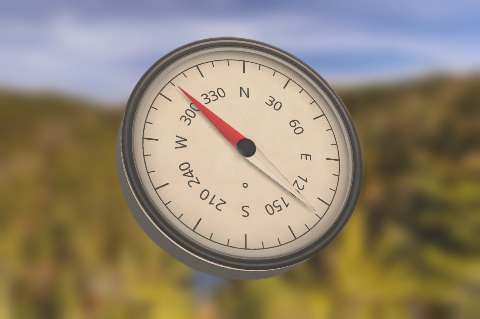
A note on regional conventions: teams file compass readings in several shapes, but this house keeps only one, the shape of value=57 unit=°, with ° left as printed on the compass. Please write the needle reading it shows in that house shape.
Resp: value=310 unit=°
